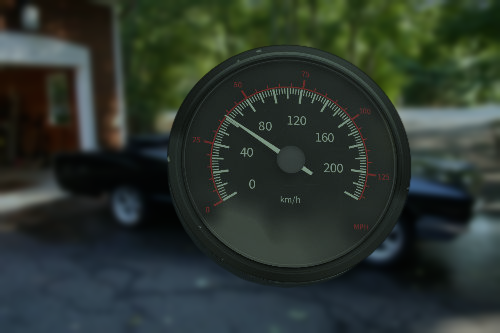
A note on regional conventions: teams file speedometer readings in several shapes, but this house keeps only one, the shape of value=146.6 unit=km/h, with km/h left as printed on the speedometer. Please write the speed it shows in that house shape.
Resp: value=60 unit=km/h
